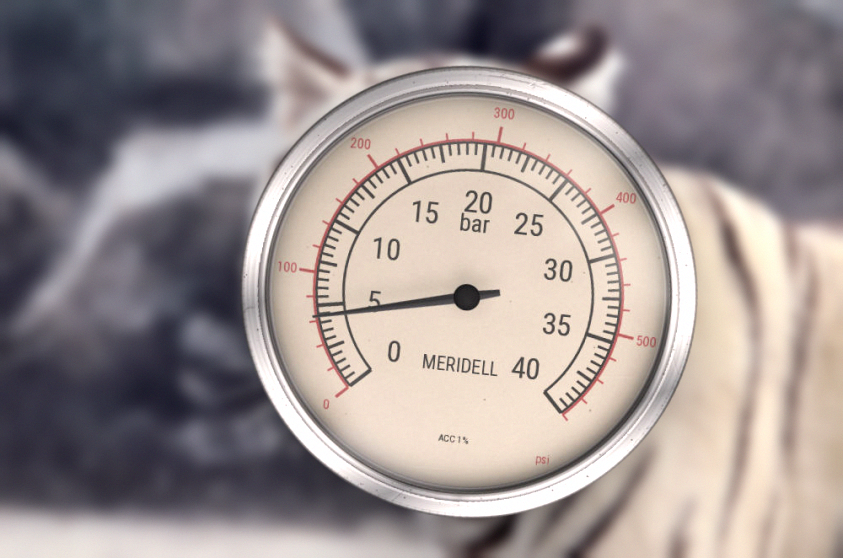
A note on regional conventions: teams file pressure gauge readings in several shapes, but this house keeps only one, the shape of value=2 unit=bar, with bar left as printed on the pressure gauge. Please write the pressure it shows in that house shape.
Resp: value=4.5 unit=bar
